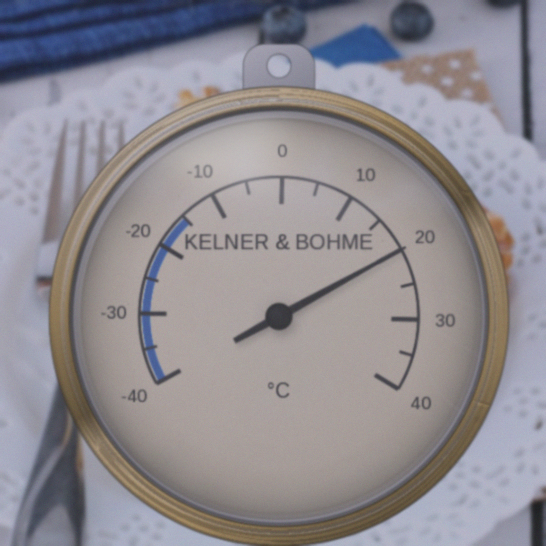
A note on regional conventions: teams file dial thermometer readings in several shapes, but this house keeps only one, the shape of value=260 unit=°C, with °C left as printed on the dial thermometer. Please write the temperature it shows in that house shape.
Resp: value=20 unit=°C
